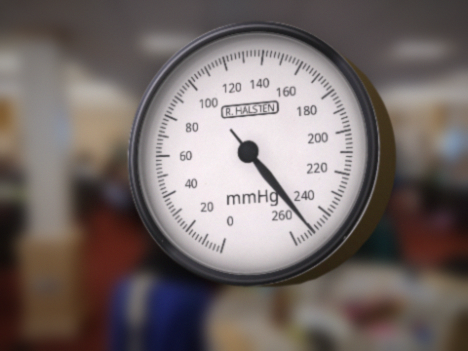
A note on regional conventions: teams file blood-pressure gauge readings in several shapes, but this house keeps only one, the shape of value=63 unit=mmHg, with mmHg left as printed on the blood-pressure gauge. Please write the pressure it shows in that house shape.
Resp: value=250 unit=mmHg
